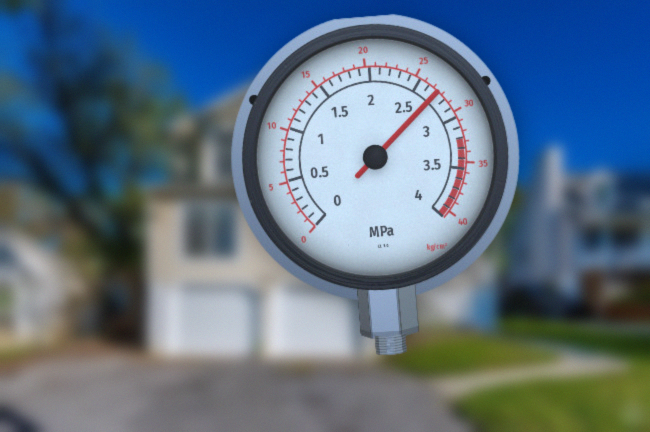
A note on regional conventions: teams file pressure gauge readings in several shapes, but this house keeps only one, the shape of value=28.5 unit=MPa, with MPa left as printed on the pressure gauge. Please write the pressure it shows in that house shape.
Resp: value=2.7 unit=MPa
